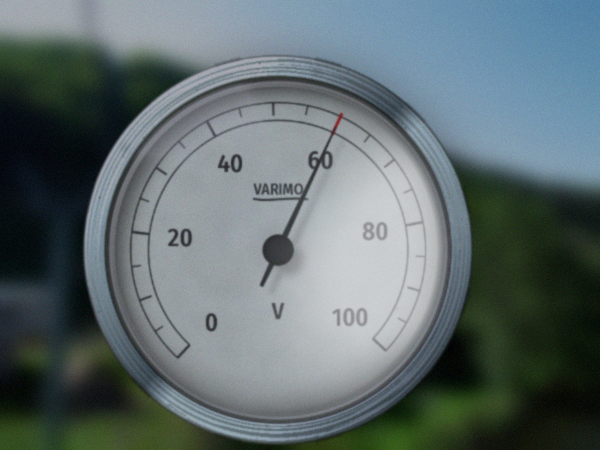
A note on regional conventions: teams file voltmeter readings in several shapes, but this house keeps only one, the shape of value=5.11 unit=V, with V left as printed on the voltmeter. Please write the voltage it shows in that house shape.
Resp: value=60 unit=V
